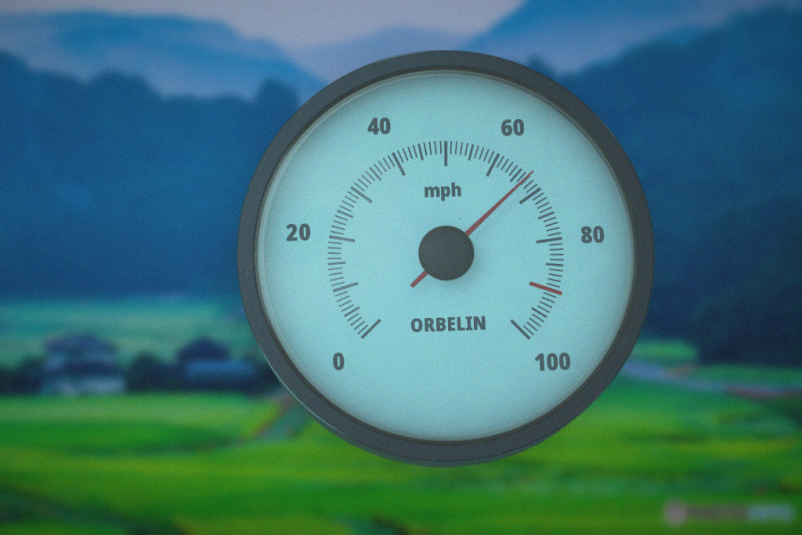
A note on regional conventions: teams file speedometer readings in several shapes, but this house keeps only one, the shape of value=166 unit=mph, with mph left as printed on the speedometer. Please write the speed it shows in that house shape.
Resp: value=67 unit=mph
